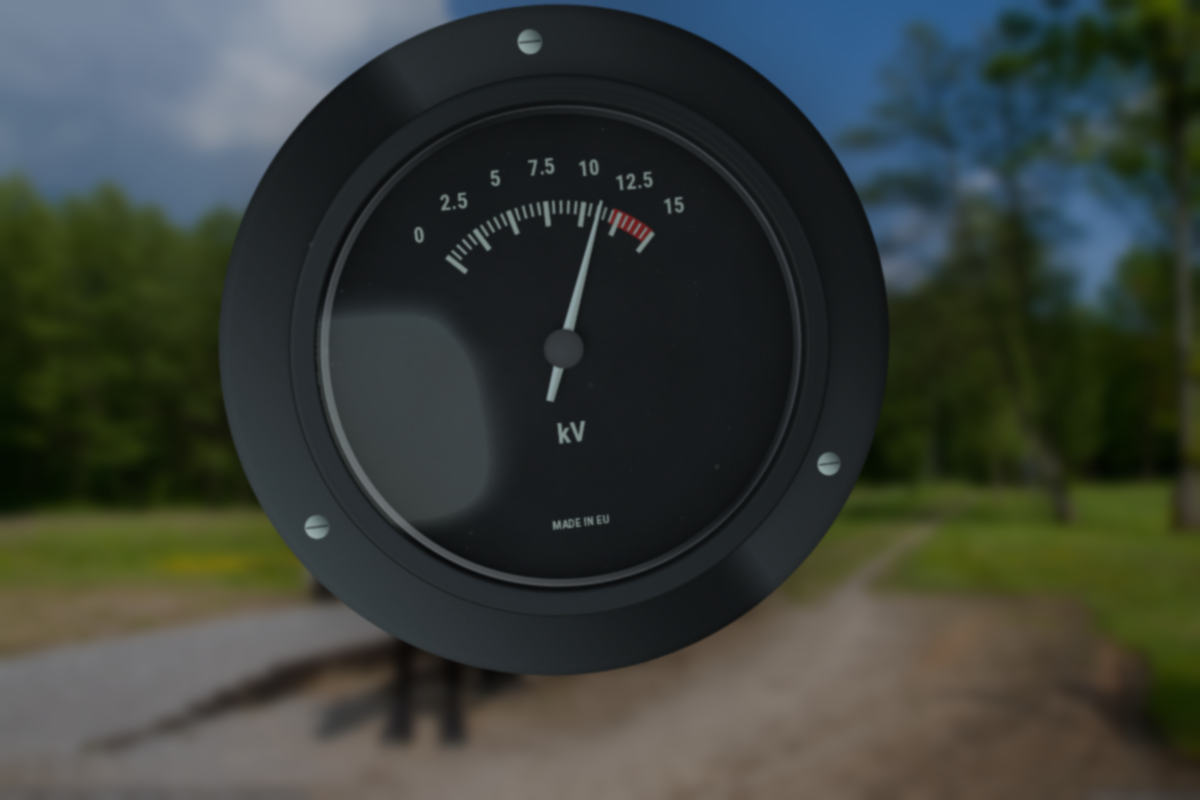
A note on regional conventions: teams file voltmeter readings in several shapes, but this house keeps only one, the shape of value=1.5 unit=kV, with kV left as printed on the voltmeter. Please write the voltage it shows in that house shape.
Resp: value=11 unit=kV
